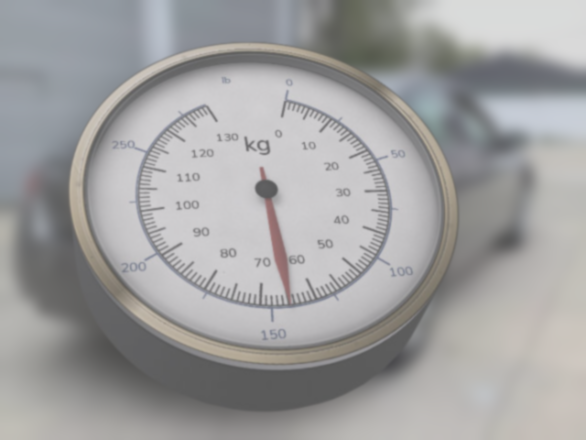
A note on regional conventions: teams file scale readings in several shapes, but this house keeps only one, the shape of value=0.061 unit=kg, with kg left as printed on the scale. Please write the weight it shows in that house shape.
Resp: value=65 unit=kg
